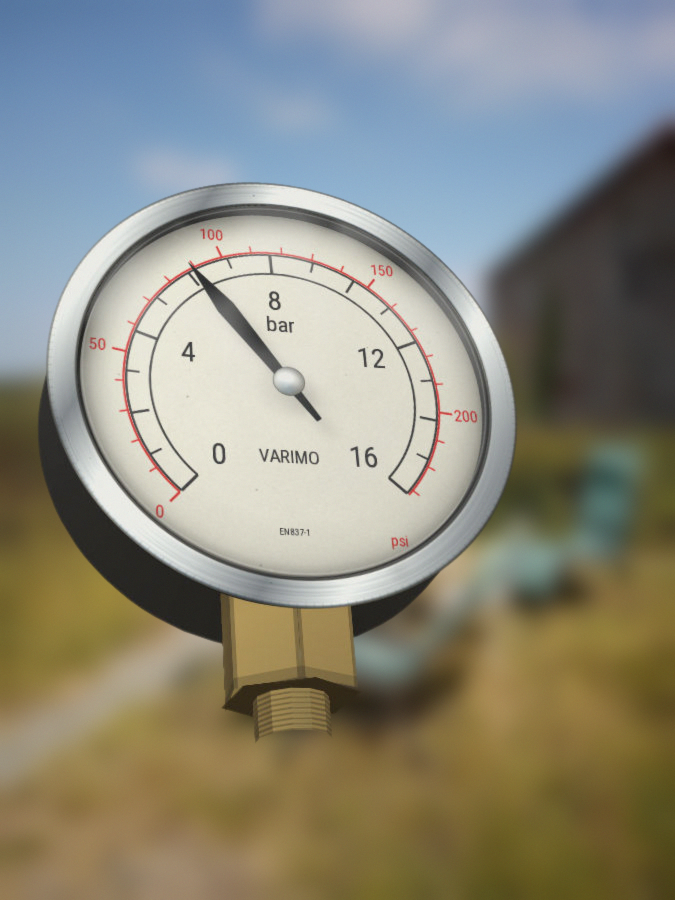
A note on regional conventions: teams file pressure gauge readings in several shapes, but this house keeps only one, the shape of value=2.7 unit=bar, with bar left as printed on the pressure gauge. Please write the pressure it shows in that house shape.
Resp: value=6 unit=bar
